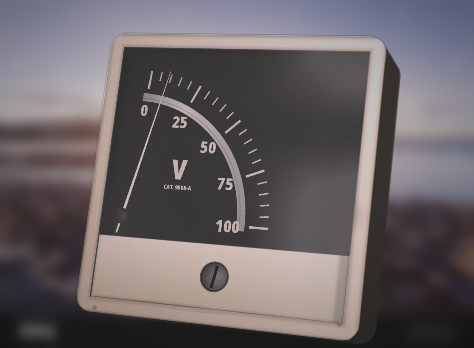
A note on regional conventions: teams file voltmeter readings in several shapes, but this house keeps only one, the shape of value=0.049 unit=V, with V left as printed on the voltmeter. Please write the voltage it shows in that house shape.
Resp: value=10 unit=V
